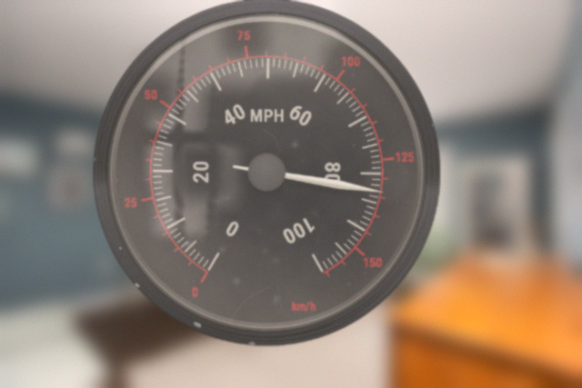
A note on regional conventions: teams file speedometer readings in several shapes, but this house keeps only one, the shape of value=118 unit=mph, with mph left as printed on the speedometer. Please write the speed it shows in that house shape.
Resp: value=83 unit=mph
